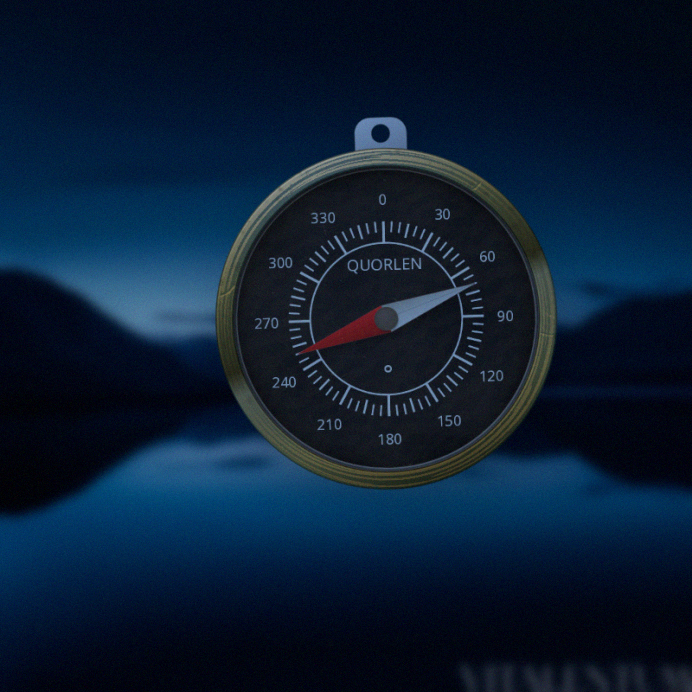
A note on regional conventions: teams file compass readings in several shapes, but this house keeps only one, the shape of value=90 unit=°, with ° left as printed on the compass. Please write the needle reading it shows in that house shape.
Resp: value=250 unit=°
